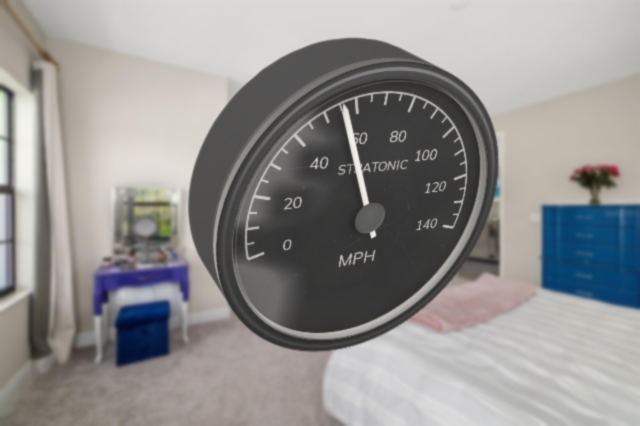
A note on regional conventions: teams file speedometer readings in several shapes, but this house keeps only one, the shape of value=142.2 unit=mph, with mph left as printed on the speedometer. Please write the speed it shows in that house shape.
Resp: value=55 unit=mph
